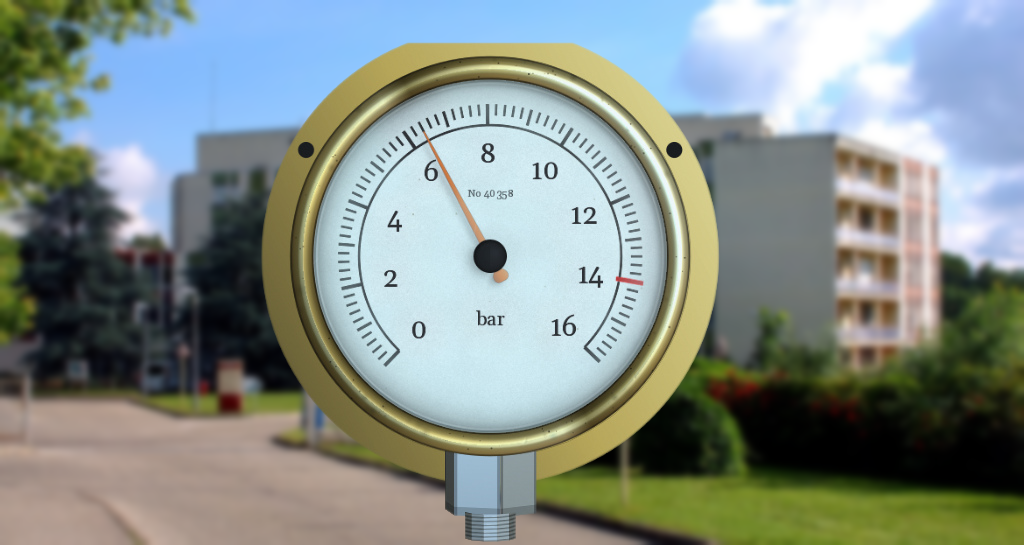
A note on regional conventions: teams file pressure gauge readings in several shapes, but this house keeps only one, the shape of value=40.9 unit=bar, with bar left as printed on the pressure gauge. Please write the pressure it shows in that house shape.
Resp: value=6.4 unit=bar
